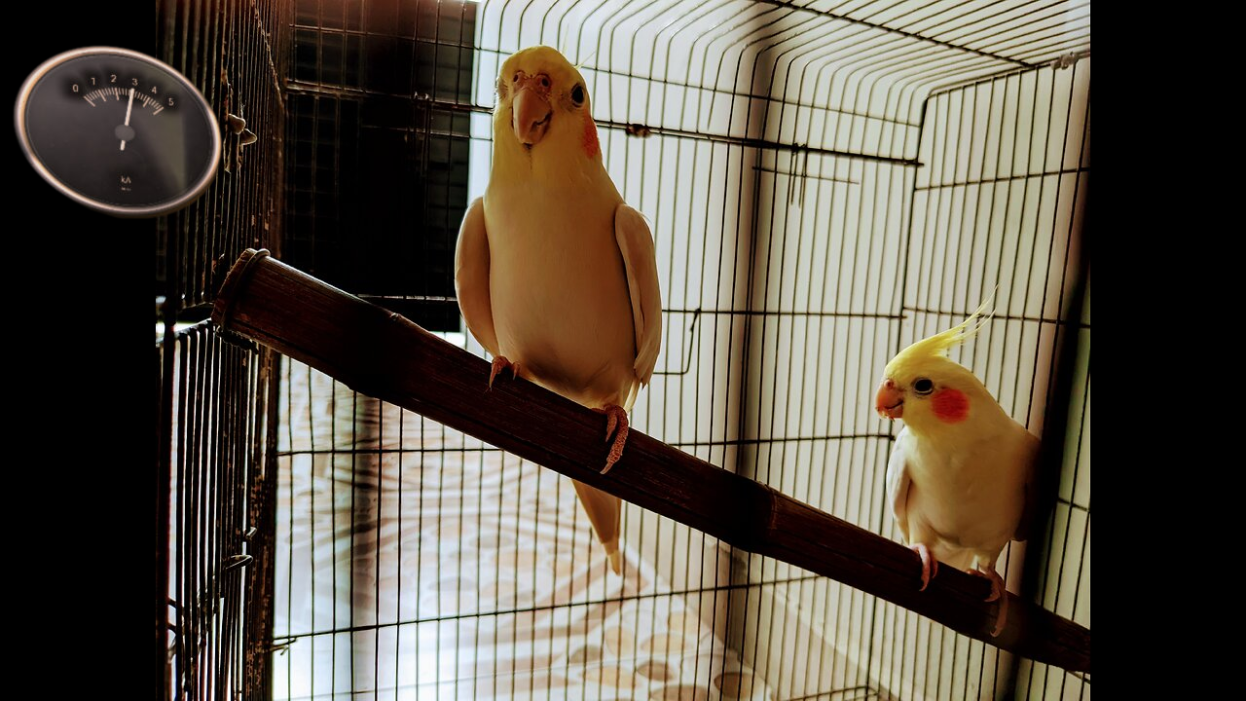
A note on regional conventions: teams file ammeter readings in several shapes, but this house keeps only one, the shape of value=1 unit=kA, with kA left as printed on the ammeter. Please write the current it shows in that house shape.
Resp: value=3 unit=kA
